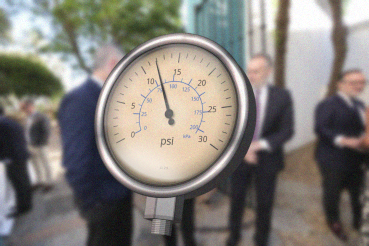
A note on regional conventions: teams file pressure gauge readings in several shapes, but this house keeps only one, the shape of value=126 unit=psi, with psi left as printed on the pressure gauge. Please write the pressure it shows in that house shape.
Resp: value=12 unit=psi
